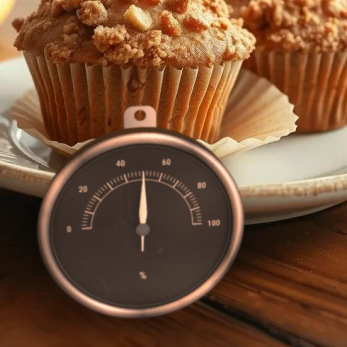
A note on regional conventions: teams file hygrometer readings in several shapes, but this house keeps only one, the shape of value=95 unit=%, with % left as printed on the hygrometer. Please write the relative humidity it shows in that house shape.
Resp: value=50 unit=%
